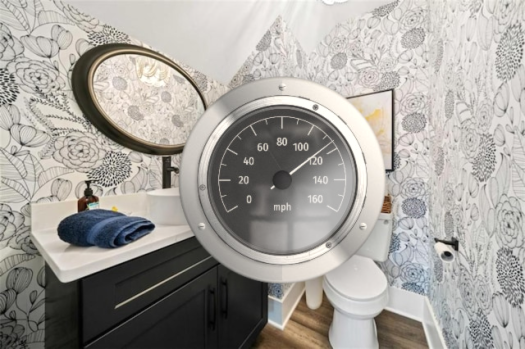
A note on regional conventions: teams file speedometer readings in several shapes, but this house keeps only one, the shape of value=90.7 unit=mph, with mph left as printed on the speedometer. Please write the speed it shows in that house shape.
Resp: value=115 unit=mph
